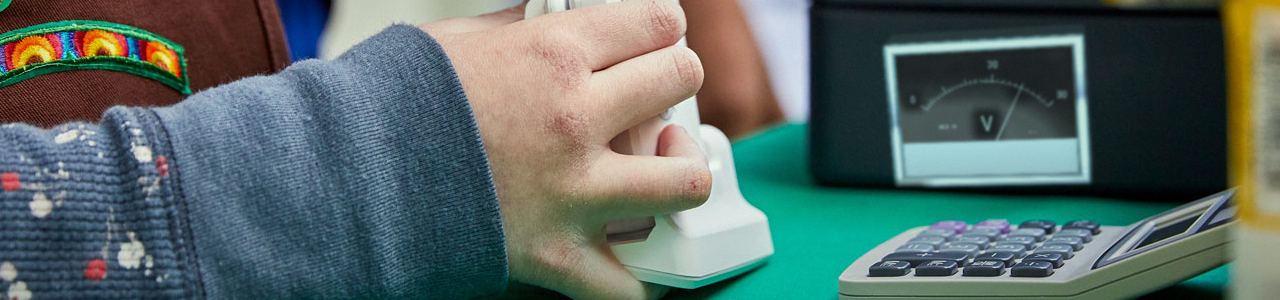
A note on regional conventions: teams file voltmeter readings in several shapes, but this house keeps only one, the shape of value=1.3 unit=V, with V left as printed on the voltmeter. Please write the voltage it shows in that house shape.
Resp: value=25 unit=V
